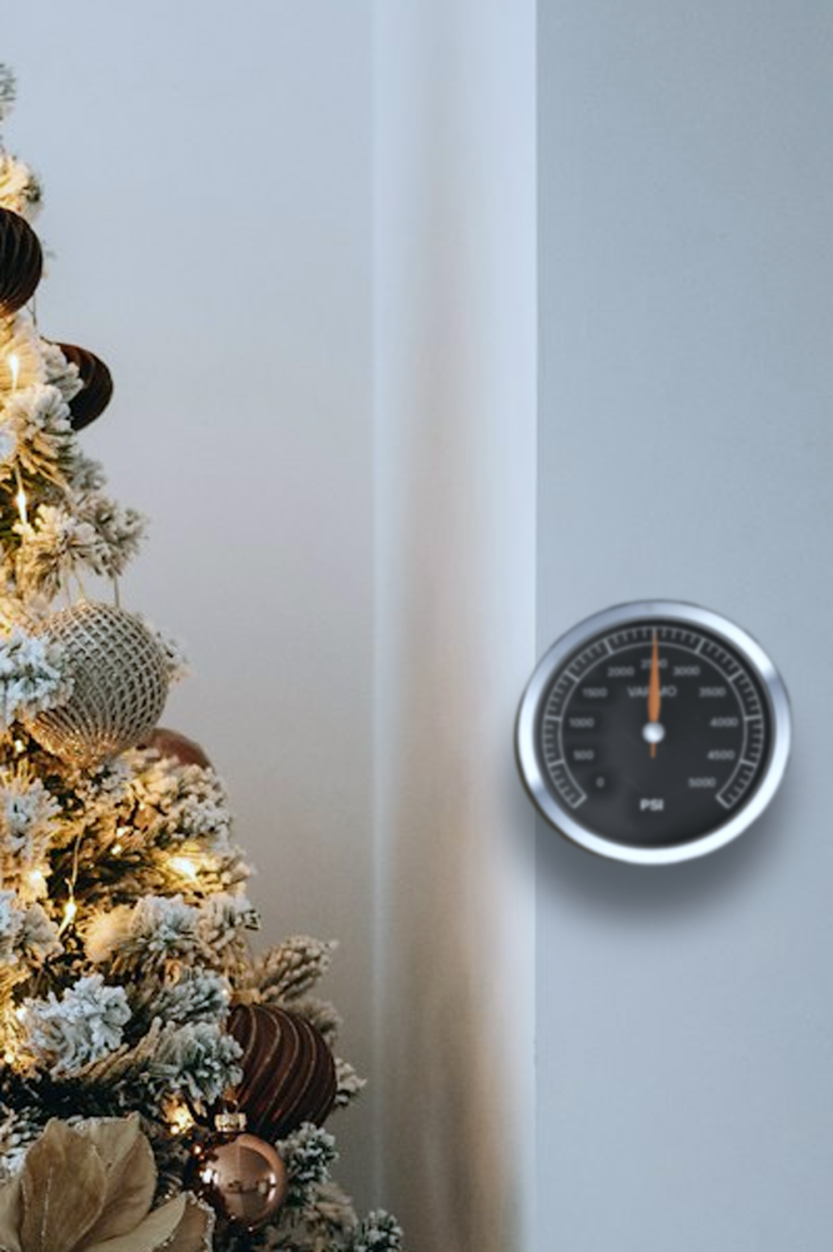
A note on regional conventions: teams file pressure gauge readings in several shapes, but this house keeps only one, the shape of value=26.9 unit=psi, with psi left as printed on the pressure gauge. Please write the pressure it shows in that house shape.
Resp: value=2500 unit=psi
